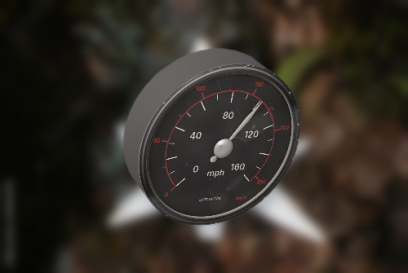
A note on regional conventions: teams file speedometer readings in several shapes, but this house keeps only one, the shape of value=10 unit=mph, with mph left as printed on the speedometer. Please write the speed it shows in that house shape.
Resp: value=100 unit=mph
